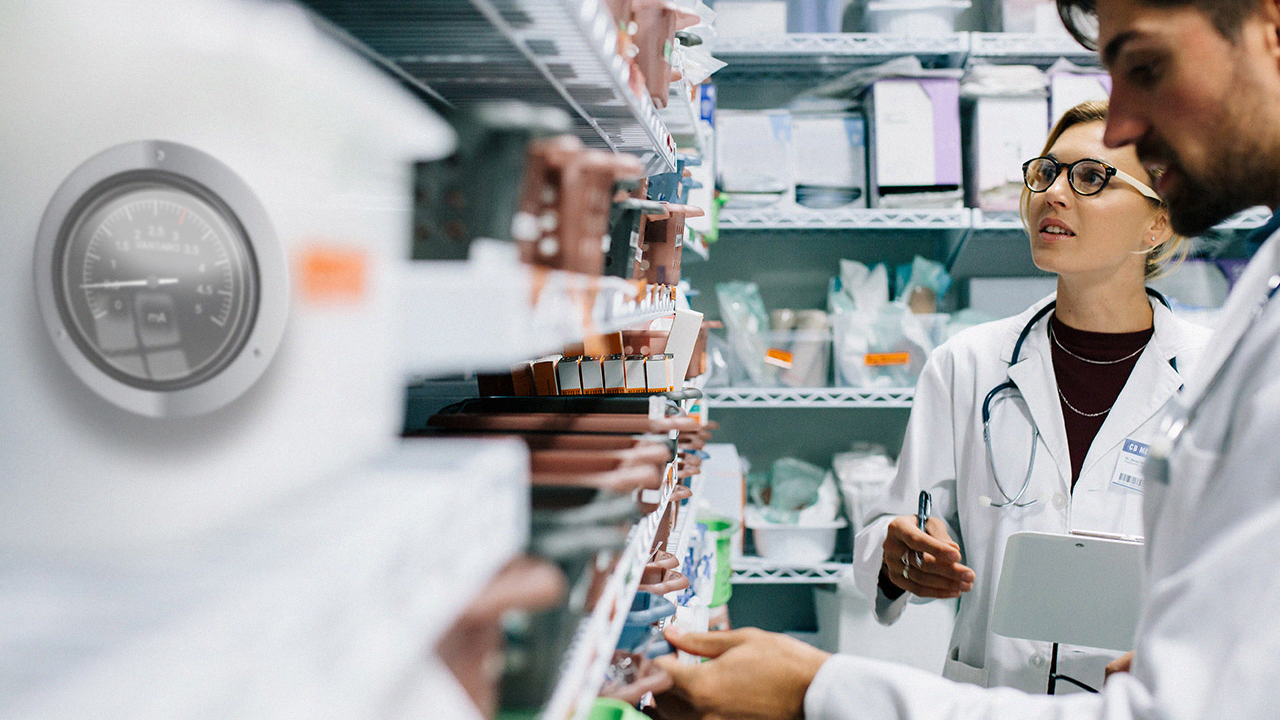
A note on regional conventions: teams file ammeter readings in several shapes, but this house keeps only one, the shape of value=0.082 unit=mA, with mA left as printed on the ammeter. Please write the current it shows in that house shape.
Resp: value=0.5 unit=mA
